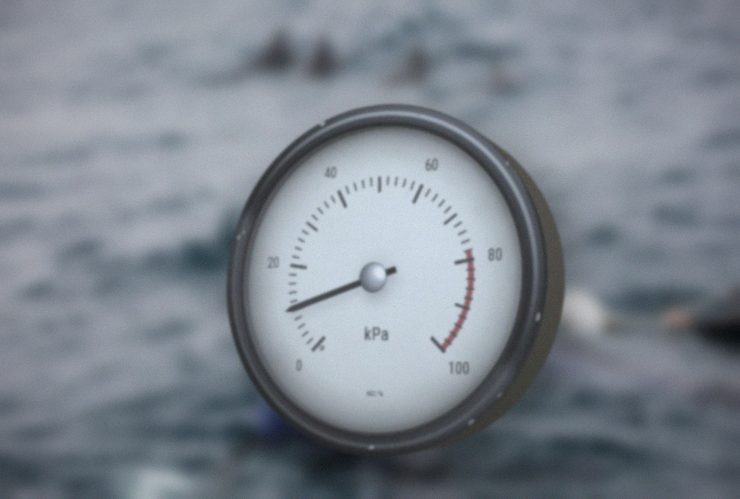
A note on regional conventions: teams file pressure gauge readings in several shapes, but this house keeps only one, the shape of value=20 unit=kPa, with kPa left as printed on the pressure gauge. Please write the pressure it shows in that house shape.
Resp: value=10 unit=kPa
